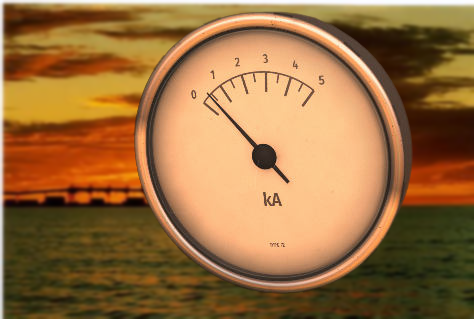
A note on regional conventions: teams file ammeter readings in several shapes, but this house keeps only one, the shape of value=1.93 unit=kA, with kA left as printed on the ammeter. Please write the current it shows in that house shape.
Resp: value=0.5 unit=kA
